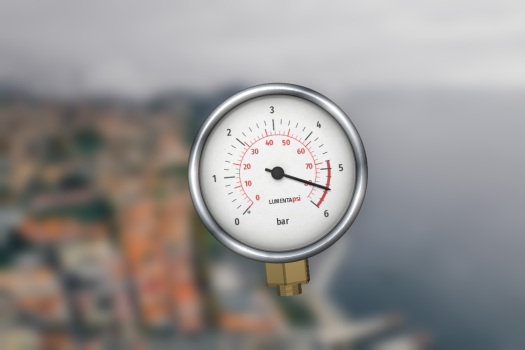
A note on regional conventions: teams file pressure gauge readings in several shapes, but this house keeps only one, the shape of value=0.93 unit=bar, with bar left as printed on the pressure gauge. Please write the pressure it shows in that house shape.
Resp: value=5.5 unit=bar
